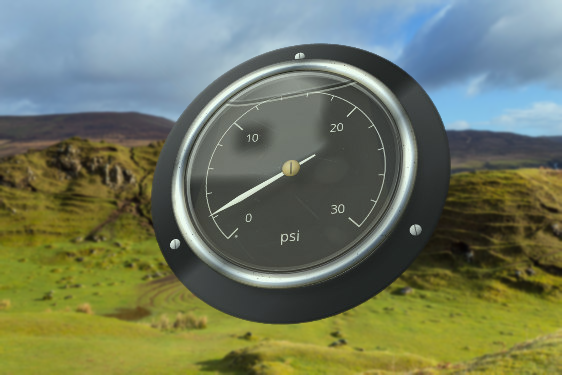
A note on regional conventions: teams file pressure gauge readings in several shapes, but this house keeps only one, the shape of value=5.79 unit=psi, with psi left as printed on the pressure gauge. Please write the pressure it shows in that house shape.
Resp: value=2 unit=psi
